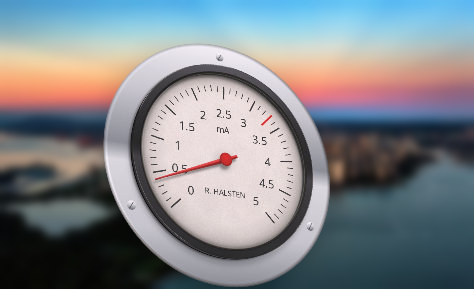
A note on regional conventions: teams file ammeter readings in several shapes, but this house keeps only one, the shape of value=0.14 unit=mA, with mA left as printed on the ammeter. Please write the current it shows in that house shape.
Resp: value=0.4 unit=mA
